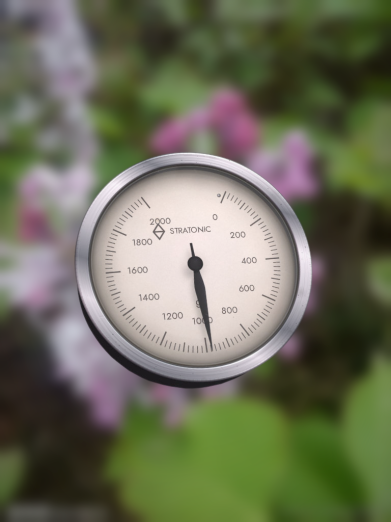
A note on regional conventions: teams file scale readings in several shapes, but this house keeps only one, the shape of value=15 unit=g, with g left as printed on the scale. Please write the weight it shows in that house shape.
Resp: value=980 unit=g
